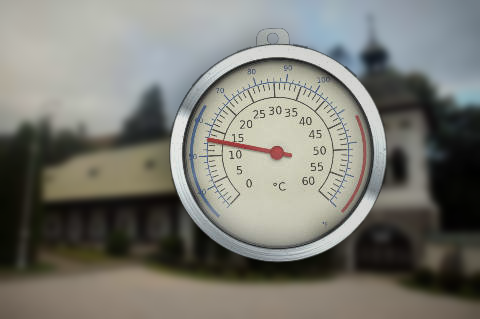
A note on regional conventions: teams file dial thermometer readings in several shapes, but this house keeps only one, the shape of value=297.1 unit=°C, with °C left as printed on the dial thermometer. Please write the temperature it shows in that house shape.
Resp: value=13 unit=°C
